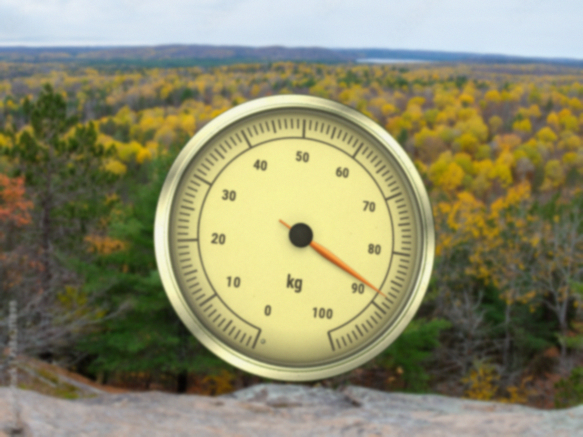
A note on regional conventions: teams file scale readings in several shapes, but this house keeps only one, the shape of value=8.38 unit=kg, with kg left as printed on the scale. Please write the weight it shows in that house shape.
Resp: value=88 unit=kg
